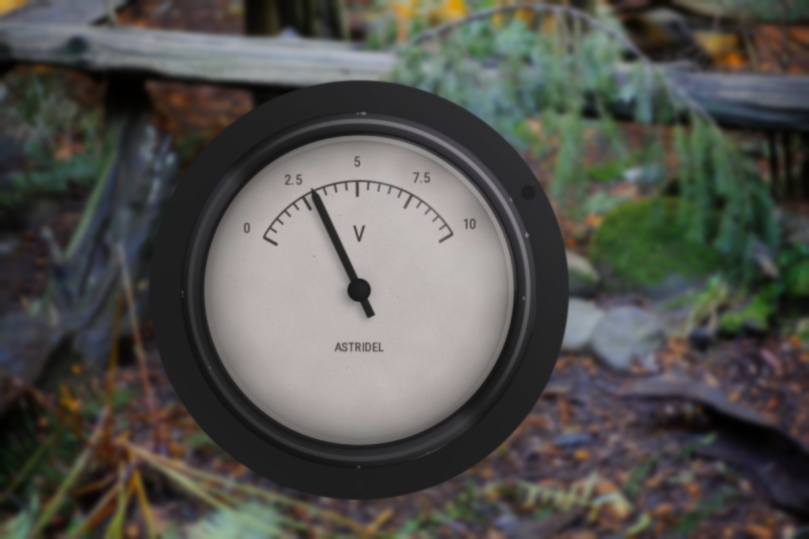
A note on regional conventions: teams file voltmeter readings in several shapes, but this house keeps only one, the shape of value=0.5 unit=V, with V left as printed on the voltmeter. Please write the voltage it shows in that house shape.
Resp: value=3 unit=V
